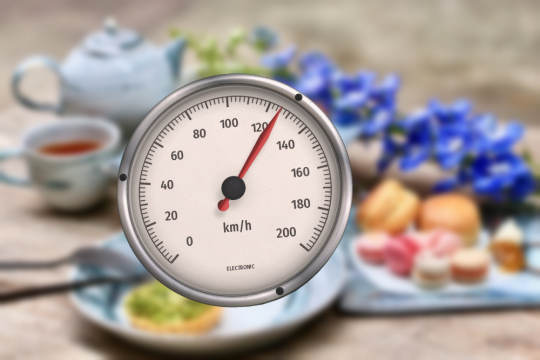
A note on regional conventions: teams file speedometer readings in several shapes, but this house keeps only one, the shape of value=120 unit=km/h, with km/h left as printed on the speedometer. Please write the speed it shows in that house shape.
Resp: value=126 unit=km/h
